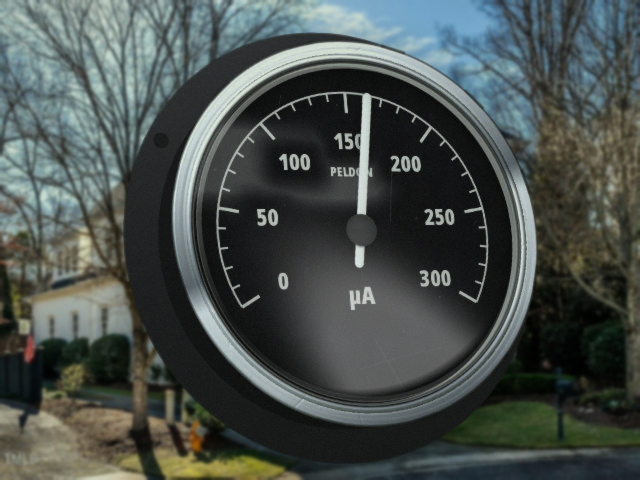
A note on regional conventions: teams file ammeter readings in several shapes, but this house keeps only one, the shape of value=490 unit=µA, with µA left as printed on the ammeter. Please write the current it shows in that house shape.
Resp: value=160 unit=µA
